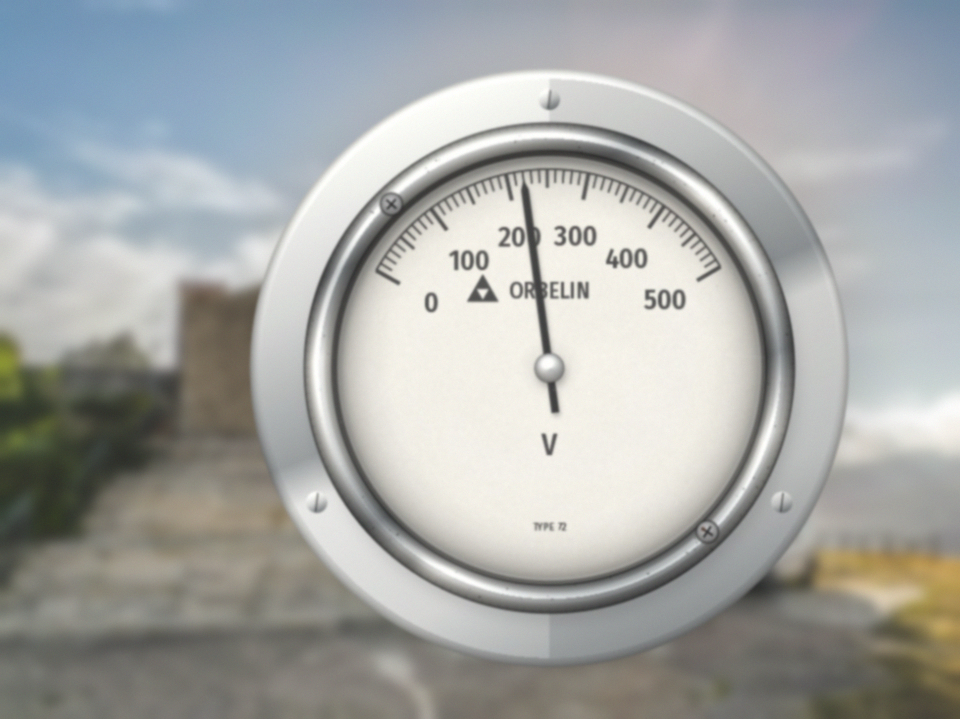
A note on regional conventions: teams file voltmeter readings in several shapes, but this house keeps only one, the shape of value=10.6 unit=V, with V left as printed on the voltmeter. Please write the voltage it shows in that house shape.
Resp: value=220 unit=V
